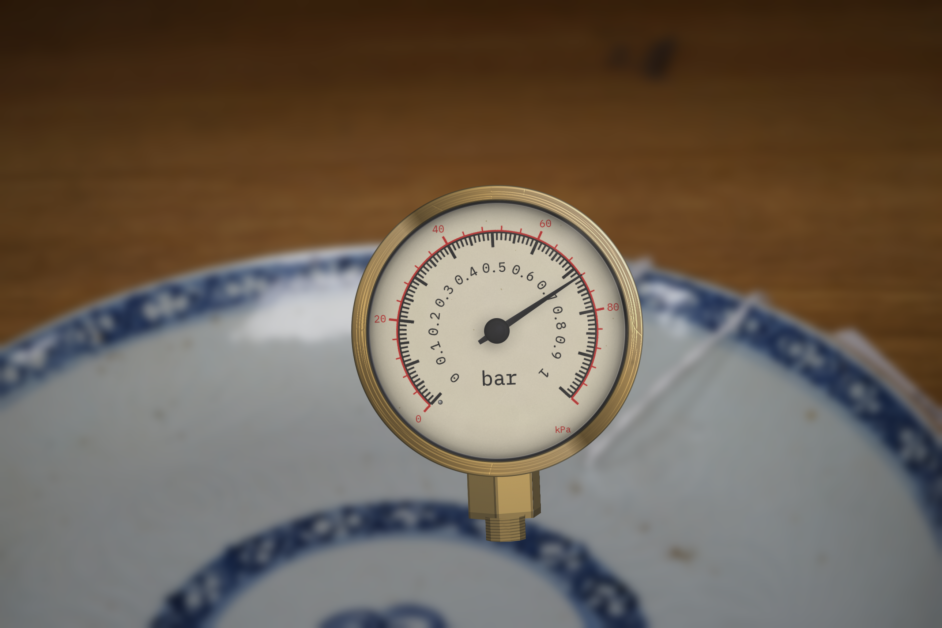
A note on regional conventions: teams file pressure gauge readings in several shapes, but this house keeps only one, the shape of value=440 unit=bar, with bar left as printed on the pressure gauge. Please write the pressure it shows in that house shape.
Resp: value=0.72 unit=bar
